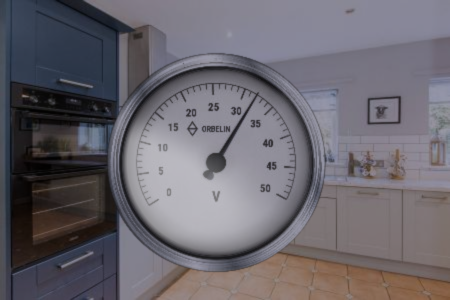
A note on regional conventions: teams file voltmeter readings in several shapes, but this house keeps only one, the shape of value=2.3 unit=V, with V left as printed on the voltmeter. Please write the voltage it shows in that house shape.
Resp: value=32 unit=V
